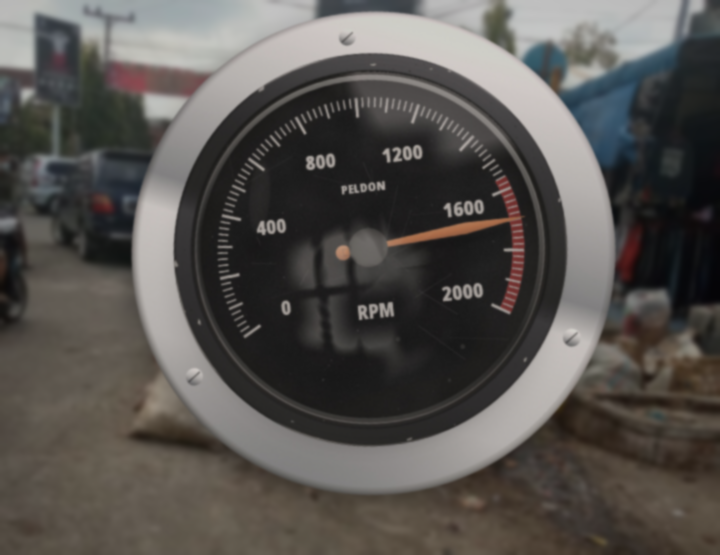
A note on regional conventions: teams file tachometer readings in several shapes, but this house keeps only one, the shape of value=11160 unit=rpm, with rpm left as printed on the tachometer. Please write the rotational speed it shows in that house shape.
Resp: value=1700 unit=rpm
